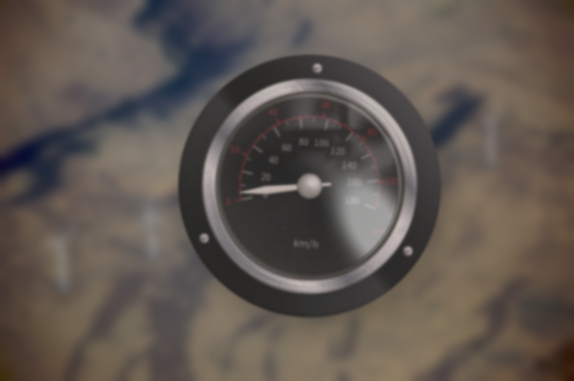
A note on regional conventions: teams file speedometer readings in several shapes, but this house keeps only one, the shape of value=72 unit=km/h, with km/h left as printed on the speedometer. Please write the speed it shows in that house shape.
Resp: value=5 unit=km/h
